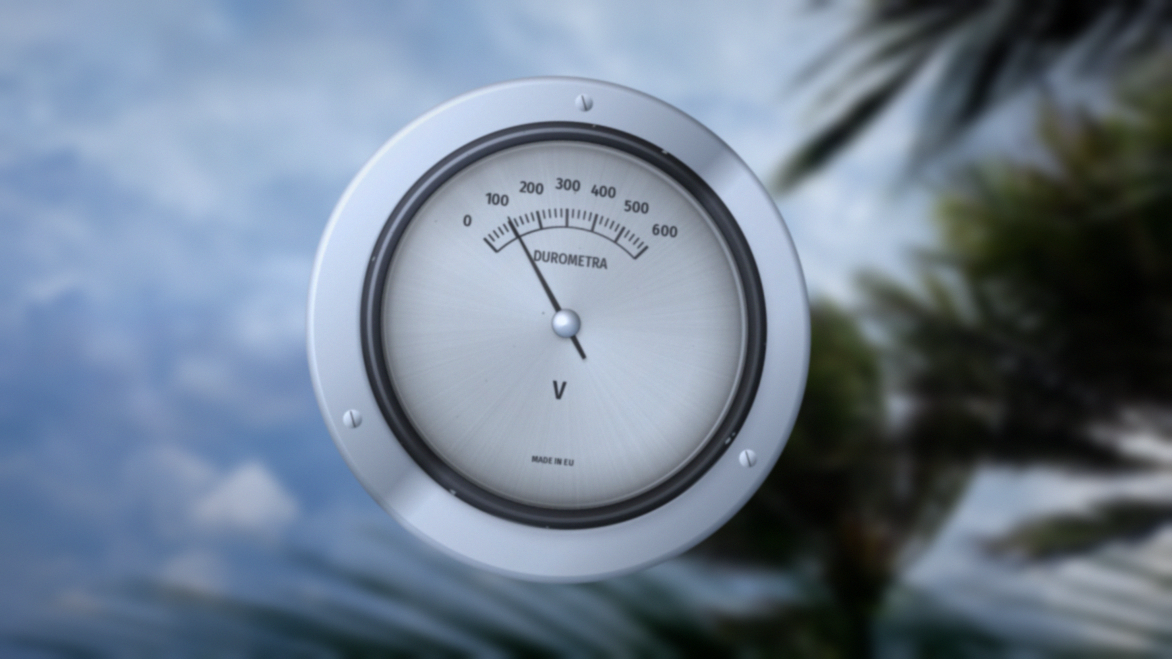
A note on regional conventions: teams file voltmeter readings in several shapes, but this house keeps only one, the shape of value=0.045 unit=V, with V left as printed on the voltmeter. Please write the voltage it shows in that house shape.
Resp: value=100 unit=V
